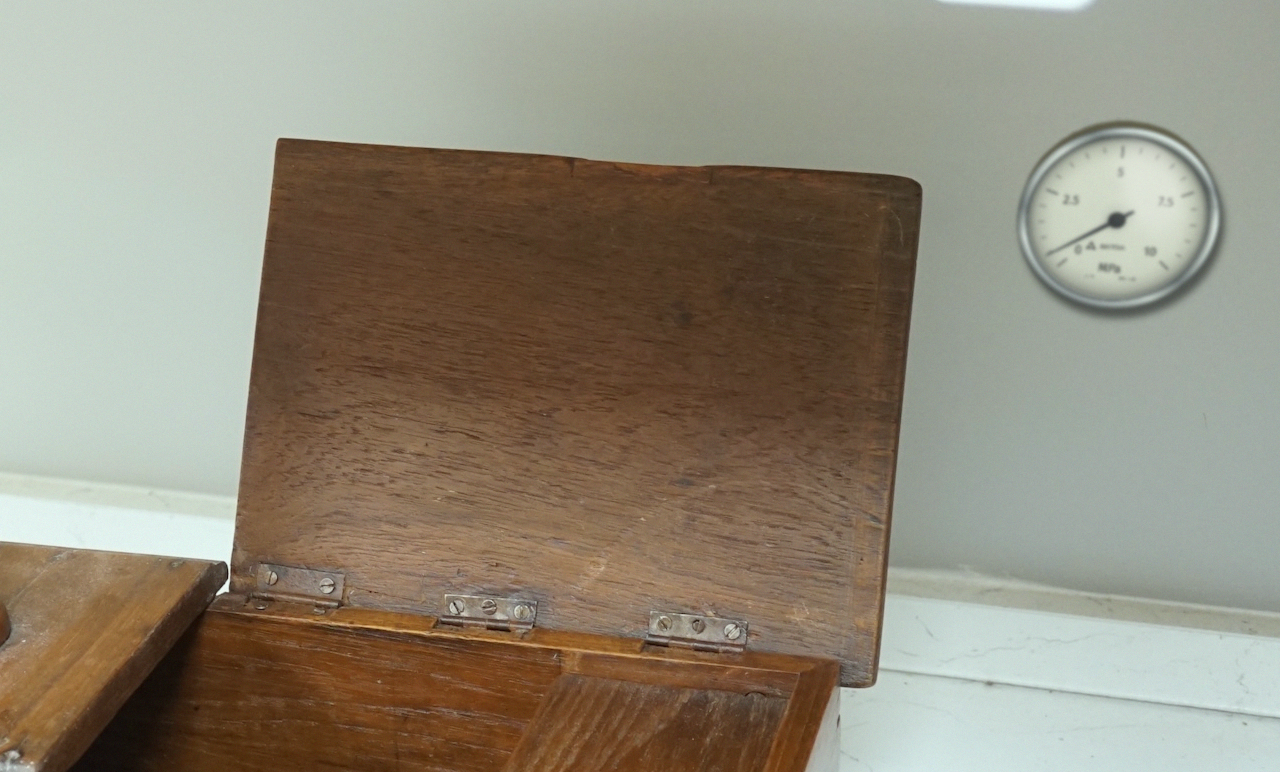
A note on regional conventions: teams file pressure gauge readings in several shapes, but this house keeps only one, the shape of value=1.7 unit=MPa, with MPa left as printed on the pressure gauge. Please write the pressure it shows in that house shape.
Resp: value=0.5 unit=MPa
